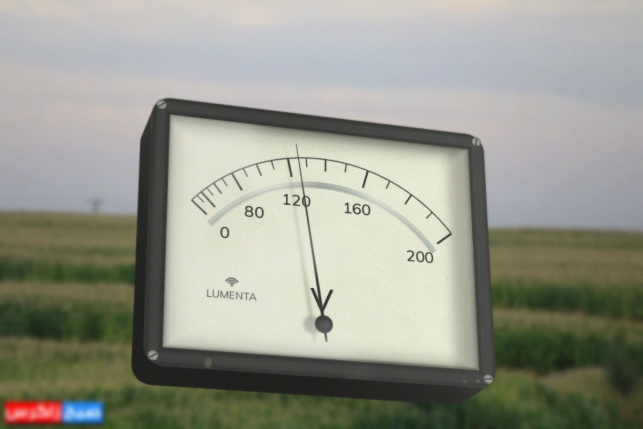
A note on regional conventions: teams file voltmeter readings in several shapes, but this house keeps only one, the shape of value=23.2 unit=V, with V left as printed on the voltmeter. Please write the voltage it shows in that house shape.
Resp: value=125 unit=V
